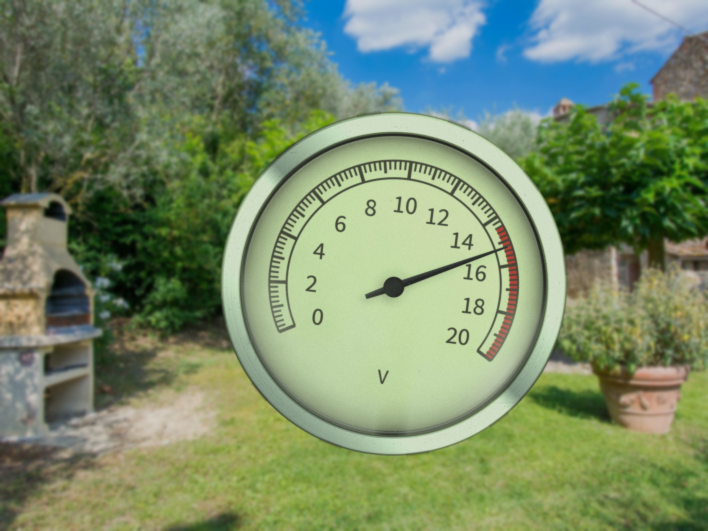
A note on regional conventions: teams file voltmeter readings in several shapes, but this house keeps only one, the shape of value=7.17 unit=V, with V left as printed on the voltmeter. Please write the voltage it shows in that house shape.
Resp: value=15.2 unit=V
